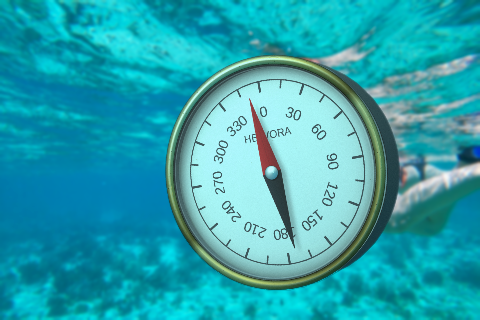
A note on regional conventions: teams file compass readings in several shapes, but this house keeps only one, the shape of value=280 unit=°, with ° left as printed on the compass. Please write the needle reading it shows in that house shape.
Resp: value=352.5 unit=°
